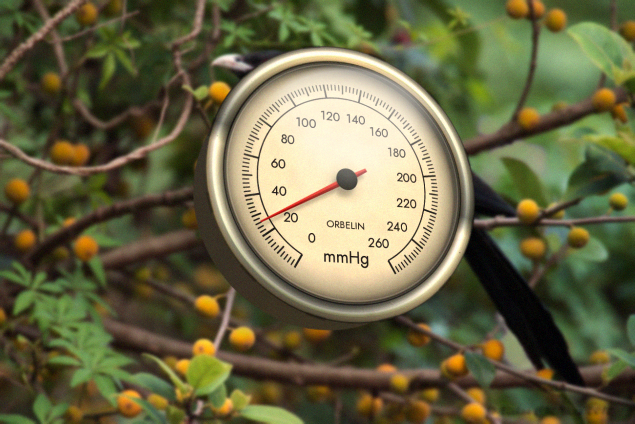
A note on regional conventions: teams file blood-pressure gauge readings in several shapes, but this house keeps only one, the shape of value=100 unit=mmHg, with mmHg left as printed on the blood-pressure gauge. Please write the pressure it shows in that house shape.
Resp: value=26 unit=mmHg
